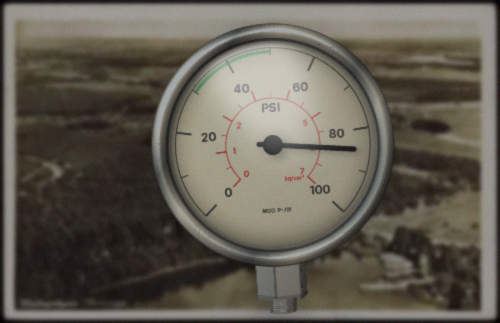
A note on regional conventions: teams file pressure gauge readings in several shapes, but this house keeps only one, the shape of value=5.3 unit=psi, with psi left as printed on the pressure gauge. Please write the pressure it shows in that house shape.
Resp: value=85 unit=psi
